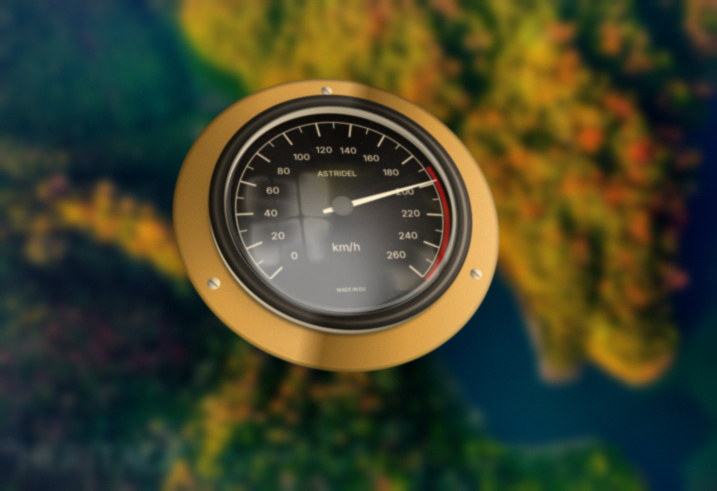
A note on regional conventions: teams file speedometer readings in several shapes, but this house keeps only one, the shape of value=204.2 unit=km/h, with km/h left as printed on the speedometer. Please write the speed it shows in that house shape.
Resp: value=200 unit=km/h
